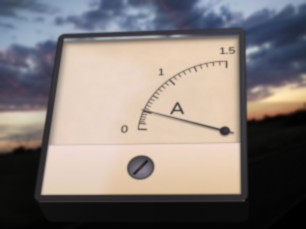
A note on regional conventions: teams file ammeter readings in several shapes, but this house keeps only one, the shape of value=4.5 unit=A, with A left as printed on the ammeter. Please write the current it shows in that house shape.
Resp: value=0.5 unit=A
